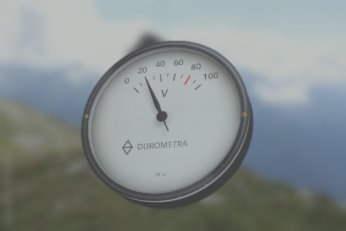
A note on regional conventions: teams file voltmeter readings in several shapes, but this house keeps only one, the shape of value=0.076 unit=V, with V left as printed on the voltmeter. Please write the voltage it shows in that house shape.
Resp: value=20 unit=V
